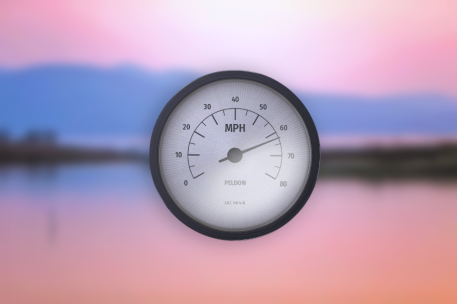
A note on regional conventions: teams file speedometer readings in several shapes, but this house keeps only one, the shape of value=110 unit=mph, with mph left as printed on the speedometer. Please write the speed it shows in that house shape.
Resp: value=62.5 unit=mph
